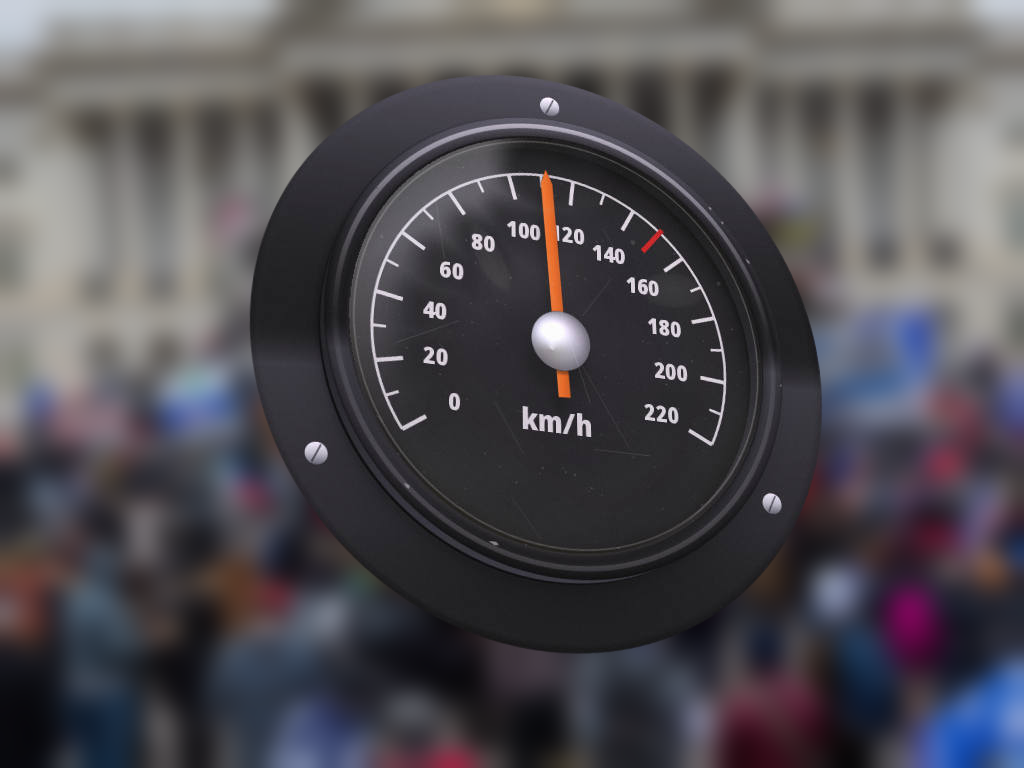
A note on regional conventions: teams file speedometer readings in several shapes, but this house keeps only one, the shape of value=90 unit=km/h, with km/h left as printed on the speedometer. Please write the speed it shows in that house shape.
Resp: value=110 unit=km/h
